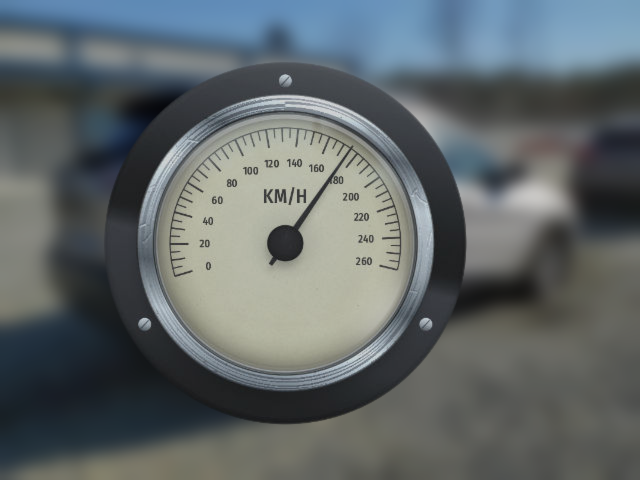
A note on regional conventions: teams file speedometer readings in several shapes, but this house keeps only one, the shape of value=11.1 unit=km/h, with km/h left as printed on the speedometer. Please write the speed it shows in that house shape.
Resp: value=175 unit=km/h
